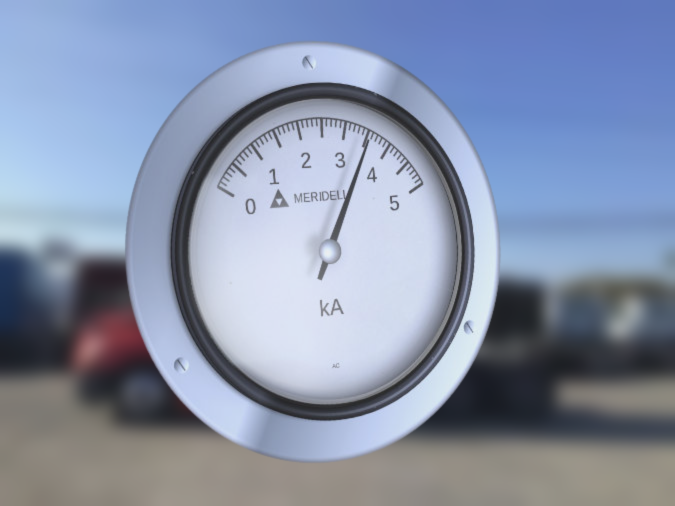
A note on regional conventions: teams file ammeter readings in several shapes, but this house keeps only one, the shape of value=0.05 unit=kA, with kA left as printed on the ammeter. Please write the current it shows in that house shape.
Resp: value=3.5 unit=kA
